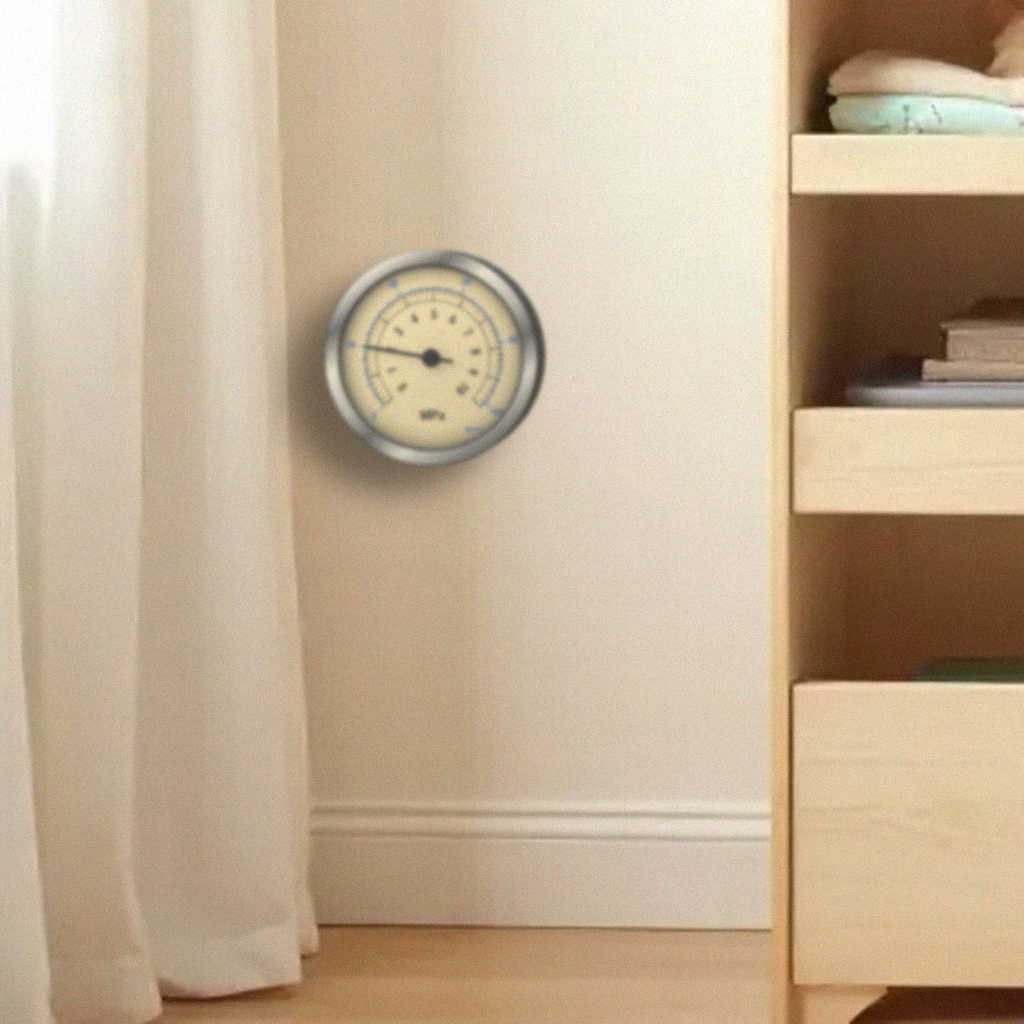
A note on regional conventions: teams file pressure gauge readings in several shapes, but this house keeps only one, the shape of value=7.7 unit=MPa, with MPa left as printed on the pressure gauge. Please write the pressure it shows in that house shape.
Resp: value=2 unit=MPa
